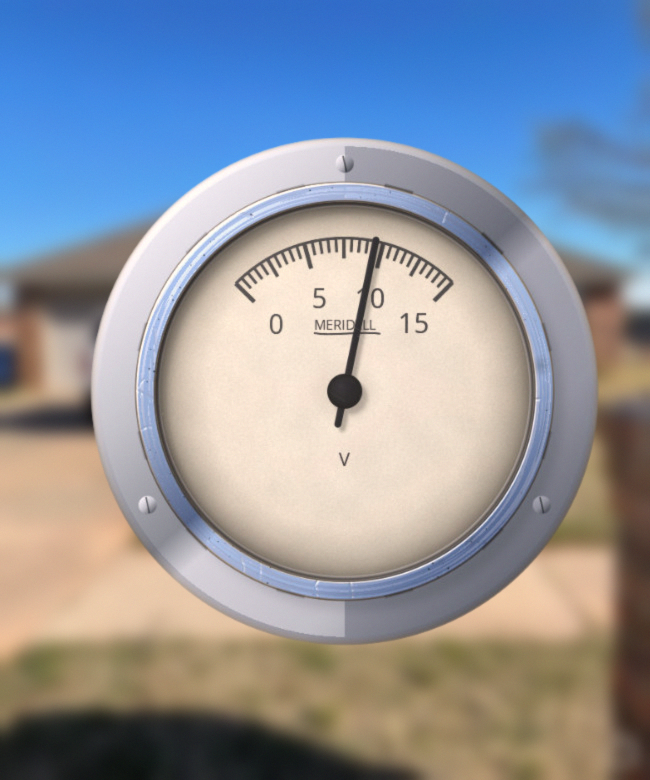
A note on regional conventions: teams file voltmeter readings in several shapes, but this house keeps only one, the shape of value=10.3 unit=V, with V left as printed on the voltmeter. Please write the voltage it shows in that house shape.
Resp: value=9.5 unit=V
